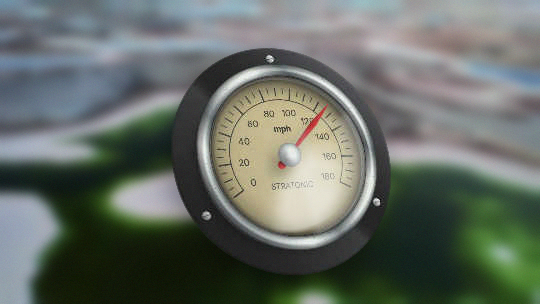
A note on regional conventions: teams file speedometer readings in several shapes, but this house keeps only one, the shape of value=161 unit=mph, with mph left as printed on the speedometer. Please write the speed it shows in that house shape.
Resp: value=125 unit=mph
